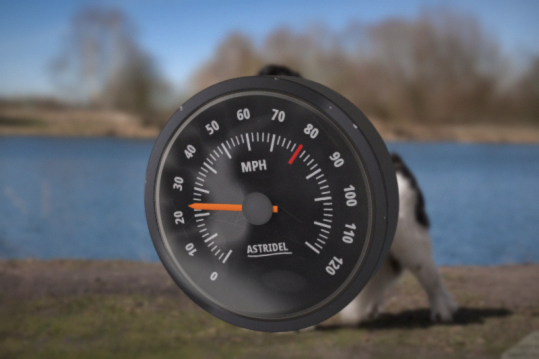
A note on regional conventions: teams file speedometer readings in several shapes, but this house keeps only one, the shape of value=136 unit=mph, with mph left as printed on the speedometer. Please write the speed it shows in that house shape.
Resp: value=24 unit=mph
